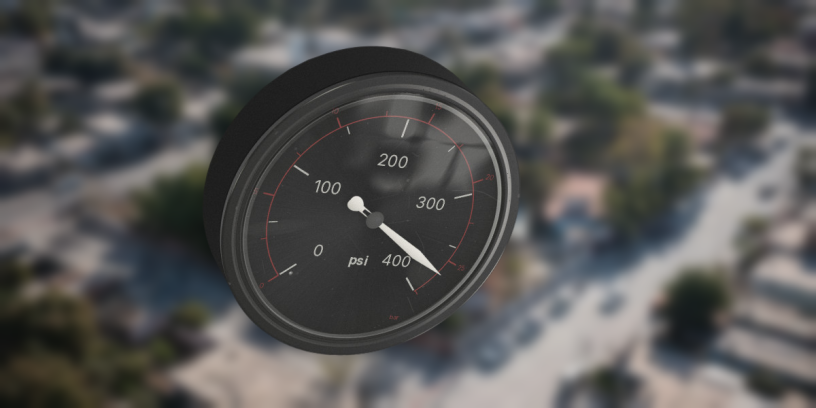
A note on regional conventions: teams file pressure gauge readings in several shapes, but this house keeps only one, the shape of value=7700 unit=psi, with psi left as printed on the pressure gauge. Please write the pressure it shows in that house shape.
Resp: value=375 unit=psi
